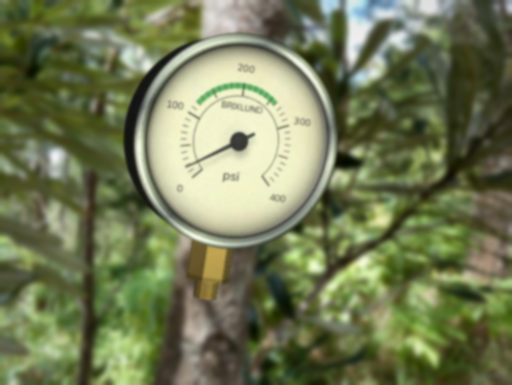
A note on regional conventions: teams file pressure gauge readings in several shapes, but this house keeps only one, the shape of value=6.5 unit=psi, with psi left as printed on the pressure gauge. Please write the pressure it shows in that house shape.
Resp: value=20 unit=psi
